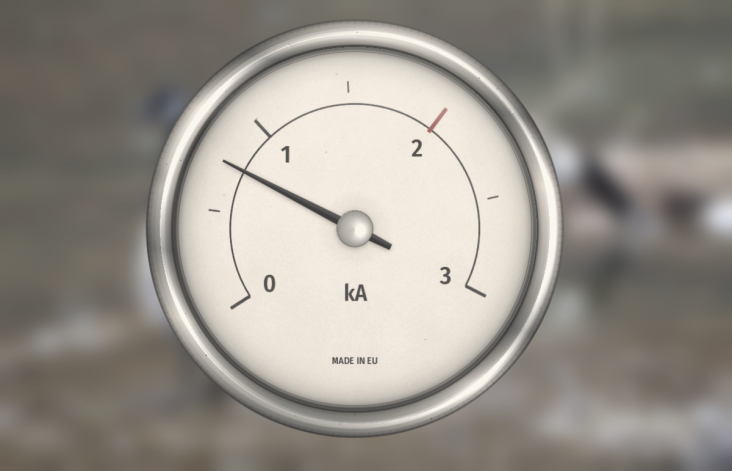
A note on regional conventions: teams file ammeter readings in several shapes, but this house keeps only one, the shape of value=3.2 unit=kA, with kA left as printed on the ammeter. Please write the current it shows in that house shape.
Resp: value=0.75 unit=kA
